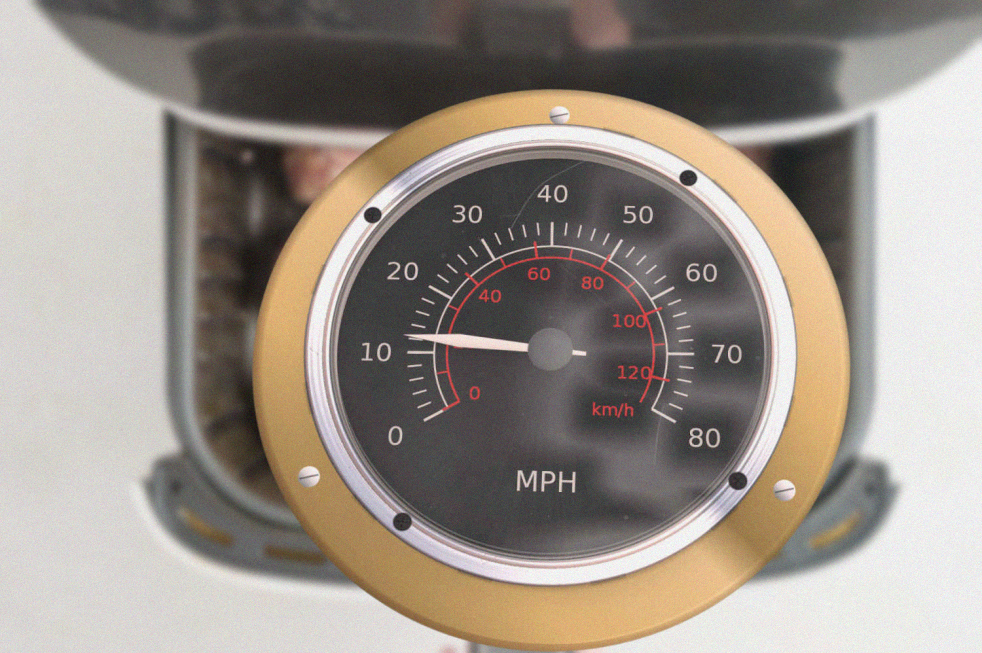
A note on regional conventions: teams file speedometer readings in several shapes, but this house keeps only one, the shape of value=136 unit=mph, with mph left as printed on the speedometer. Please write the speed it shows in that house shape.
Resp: value=12 unit=mph
